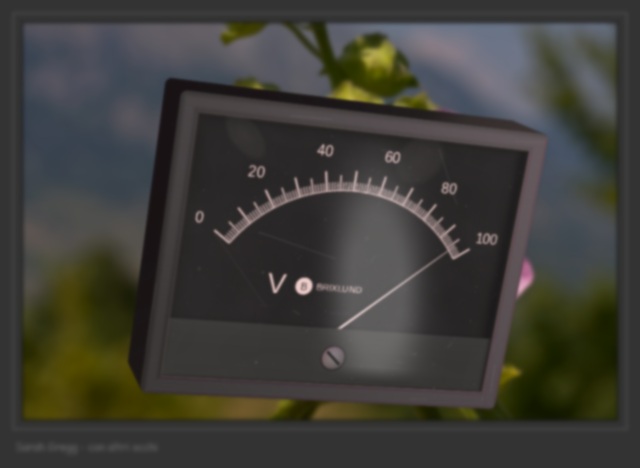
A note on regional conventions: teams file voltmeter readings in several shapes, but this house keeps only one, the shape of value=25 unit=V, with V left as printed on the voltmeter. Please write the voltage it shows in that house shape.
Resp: value=95 unit=V
